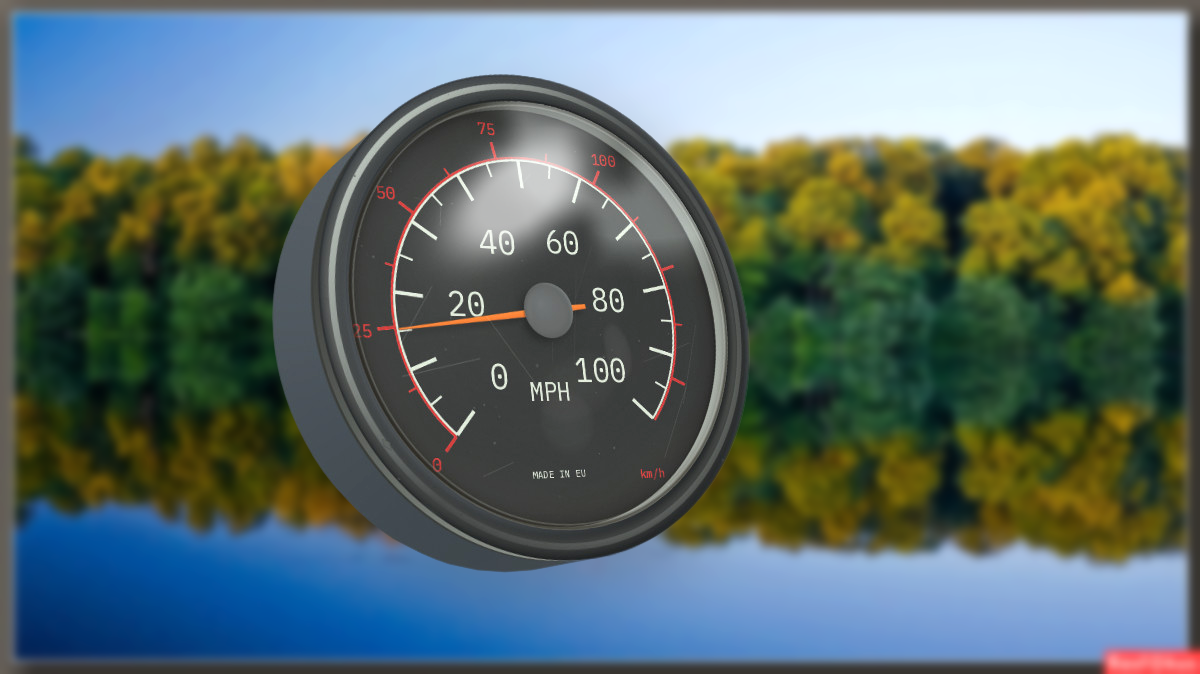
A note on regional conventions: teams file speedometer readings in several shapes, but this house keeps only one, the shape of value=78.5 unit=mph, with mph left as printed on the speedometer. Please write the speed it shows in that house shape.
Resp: value=15 unit=mph
